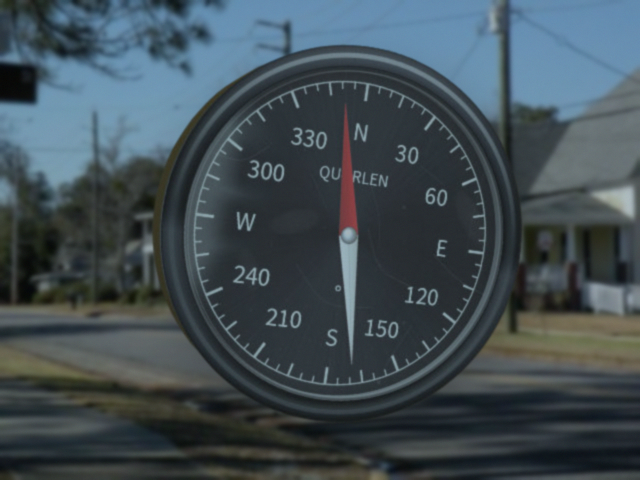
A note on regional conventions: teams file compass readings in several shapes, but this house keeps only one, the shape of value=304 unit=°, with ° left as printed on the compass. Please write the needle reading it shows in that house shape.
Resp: value=350 unit=°
